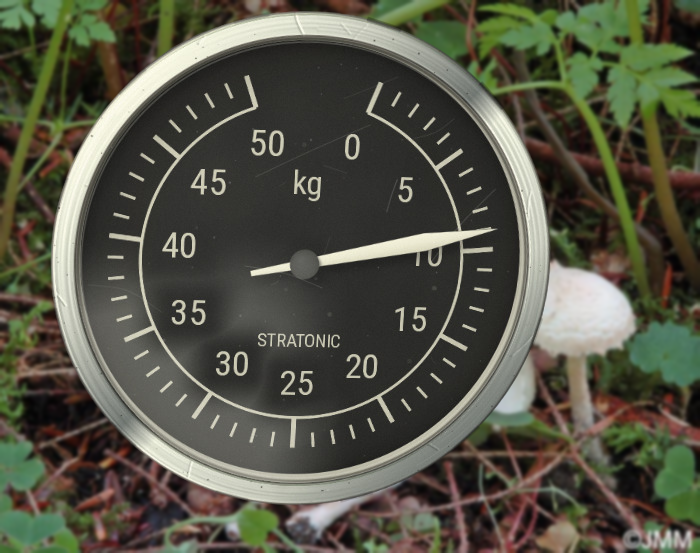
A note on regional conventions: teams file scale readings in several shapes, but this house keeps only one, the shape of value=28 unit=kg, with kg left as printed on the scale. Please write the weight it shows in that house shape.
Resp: value=9 unit=kg
